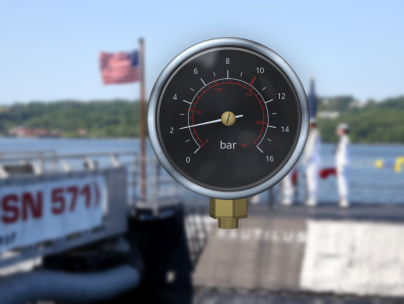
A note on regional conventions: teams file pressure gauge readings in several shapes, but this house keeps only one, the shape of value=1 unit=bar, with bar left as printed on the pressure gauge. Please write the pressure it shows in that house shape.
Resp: value=2 unit=bar
